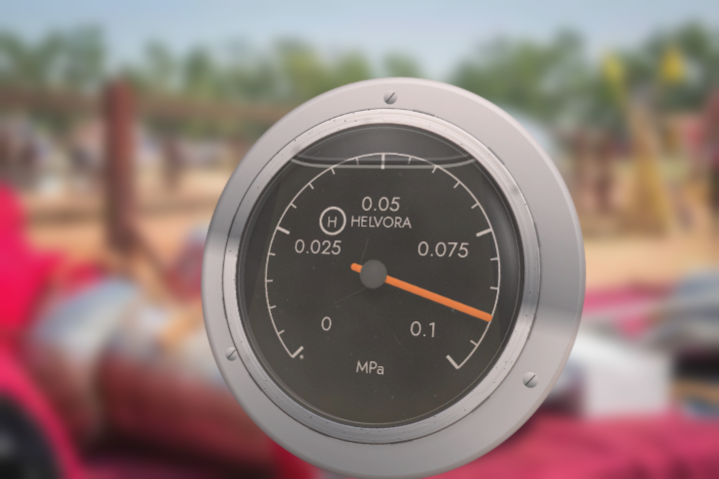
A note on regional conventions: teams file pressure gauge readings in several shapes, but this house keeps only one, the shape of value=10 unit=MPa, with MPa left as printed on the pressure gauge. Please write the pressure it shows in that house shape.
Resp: value=0.09 unit=MPa
